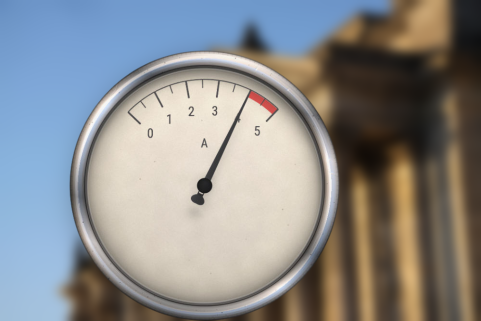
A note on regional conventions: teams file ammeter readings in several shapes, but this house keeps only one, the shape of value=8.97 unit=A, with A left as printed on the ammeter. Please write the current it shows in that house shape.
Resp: value=4 unit=A
